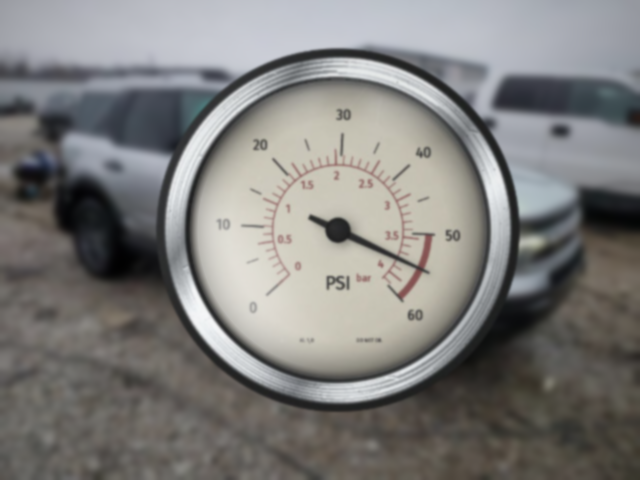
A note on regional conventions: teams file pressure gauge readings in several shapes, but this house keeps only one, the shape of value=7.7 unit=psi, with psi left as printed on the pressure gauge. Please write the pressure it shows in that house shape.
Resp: value=55 unit=psi
